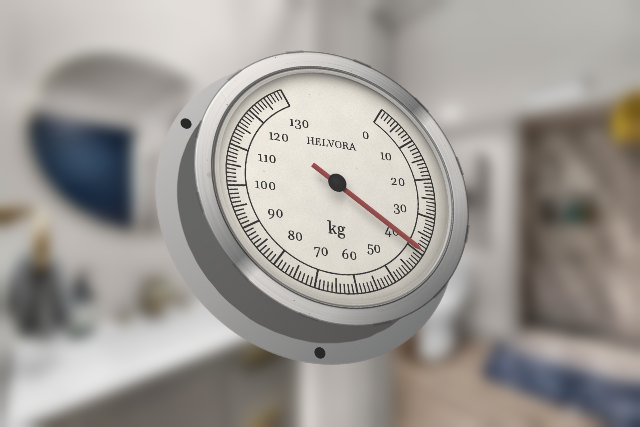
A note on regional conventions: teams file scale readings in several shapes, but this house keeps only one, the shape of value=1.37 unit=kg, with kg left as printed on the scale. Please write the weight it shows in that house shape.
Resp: value=40 unit=kg
